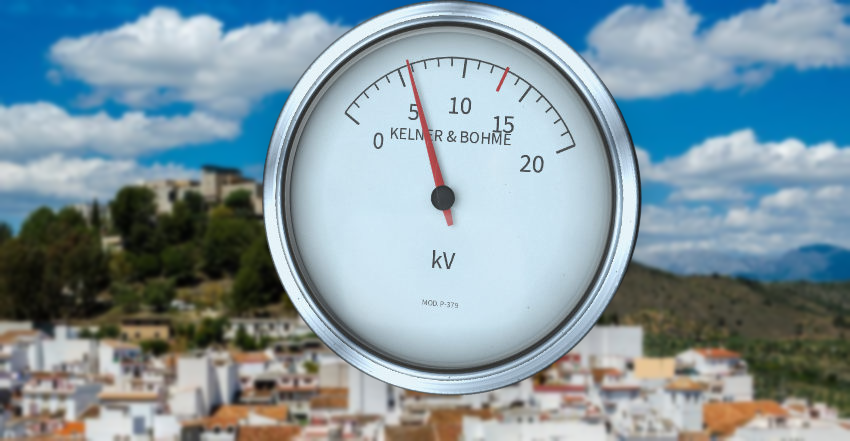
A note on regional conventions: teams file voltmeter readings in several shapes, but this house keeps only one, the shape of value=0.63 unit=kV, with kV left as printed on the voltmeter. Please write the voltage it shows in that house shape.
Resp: value=6 unit=kV
